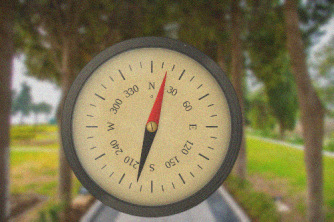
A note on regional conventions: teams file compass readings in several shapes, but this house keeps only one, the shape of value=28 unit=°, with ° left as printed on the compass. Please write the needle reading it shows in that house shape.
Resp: value=15 unit=°
